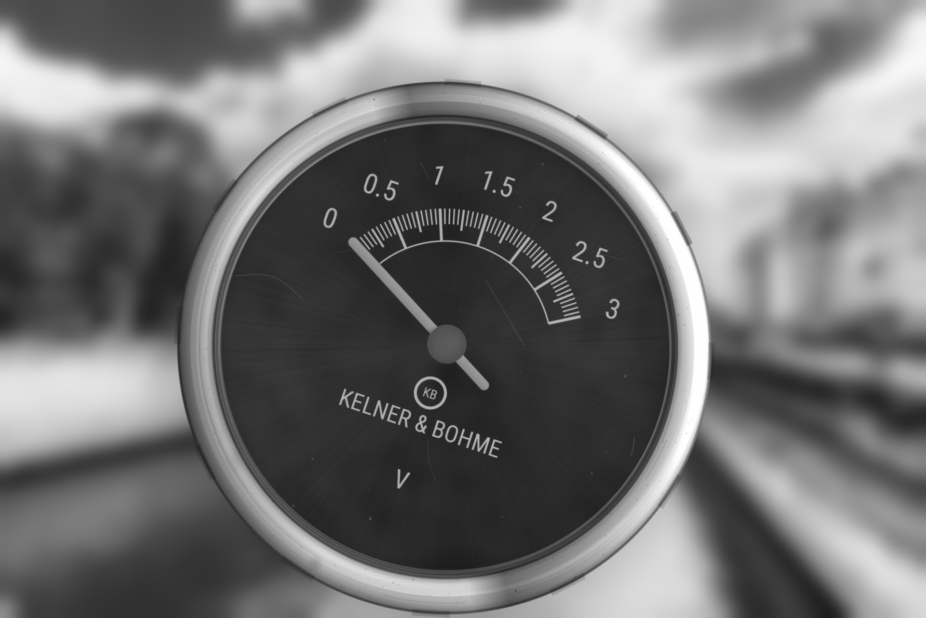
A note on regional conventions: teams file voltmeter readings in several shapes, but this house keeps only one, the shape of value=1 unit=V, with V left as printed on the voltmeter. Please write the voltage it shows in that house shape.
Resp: value=0 unit=V
